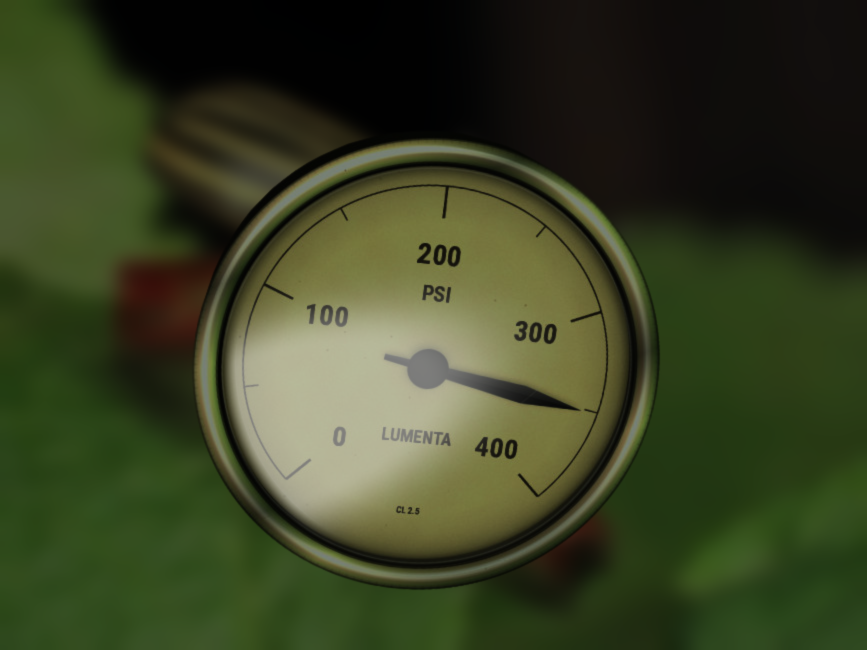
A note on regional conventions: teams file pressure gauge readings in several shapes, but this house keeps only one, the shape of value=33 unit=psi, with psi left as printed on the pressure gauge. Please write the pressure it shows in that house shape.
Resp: value=350 unit=psi
